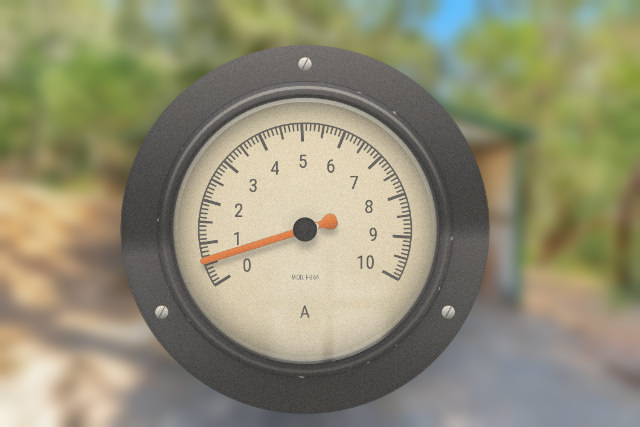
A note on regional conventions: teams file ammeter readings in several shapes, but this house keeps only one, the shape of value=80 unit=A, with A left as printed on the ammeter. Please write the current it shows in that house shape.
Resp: value=0.6 unit=A
